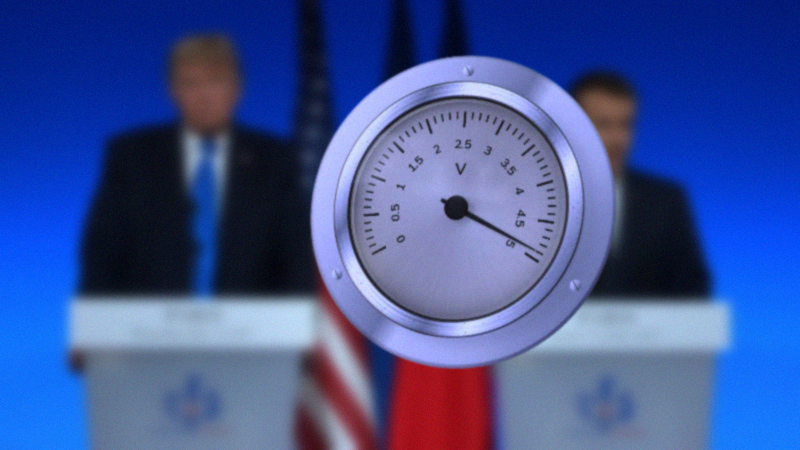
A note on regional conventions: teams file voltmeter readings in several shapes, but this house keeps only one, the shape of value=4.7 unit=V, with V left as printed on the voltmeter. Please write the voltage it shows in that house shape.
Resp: value=4.9 unit=V
